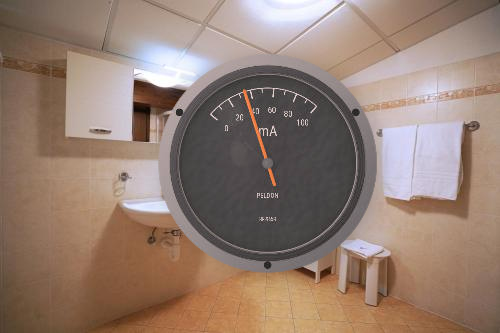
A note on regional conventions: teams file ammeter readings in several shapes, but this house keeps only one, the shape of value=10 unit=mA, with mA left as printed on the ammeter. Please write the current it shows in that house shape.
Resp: value=35 unit=mA
